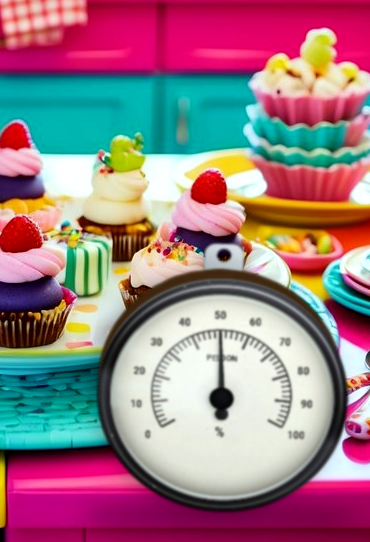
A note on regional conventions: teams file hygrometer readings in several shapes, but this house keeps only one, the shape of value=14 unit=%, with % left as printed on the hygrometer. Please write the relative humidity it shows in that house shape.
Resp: value=50 unit=%
